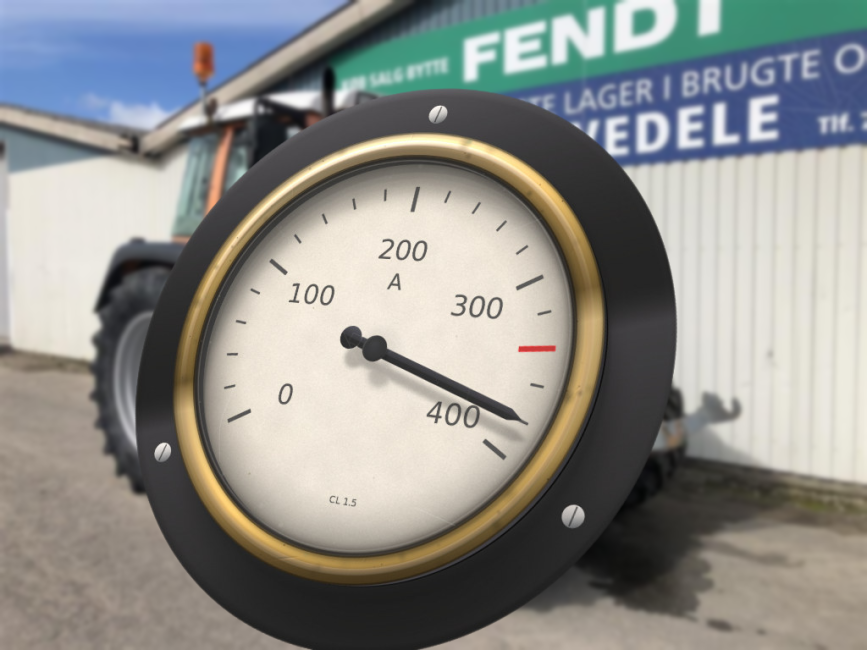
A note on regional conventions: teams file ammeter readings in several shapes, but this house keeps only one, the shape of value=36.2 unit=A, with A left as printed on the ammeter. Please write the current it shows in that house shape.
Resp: value=380 unit=A
